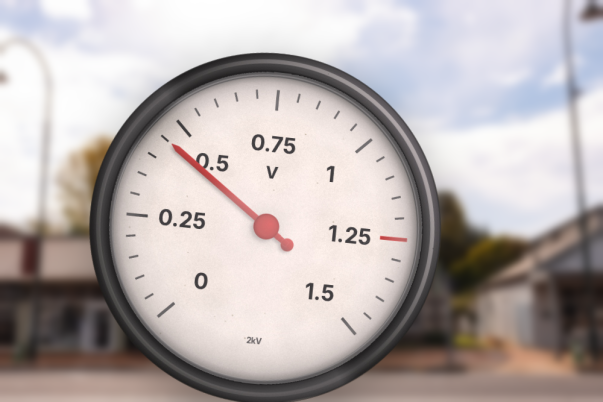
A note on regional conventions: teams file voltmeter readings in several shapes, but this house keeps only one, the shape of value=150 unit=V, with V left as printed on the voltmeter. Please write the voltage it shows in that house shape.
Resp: value=0.45 unit=V
